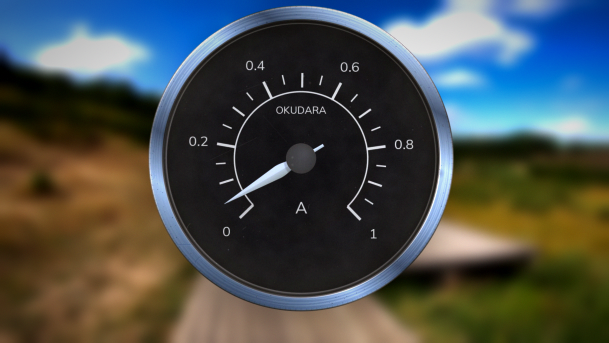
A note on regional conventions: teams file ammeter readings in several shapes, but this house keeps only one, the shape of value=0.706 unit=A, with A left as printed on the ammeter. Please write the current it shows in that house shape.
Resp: value=0.05 unit=A
